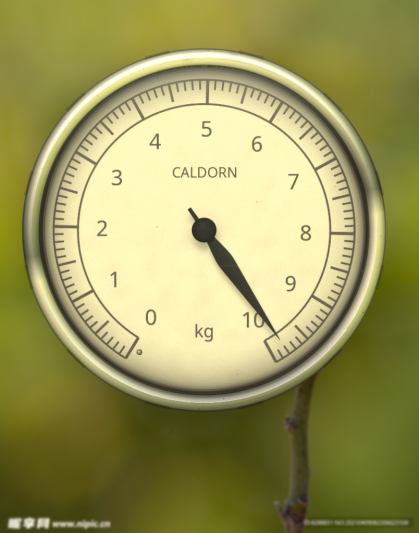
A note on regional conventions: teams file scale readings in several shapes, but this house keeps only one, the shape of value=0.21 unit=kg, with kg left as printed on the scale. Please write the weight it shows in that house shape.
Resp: value=9.8 unit=kg
